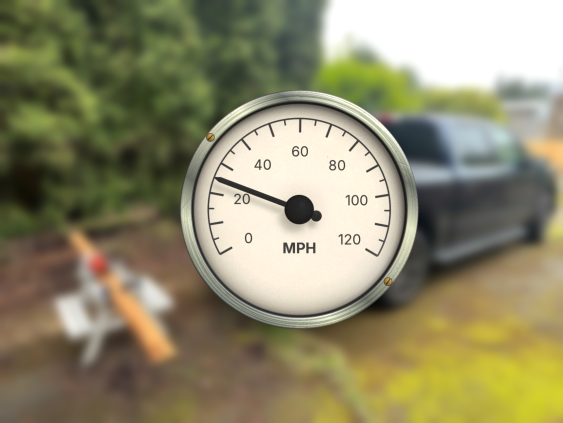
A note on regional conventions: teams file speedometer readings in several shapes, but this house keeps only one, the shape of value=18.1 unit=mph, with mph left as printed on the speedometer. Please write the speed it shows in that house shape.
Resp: value=25 unit=mph
